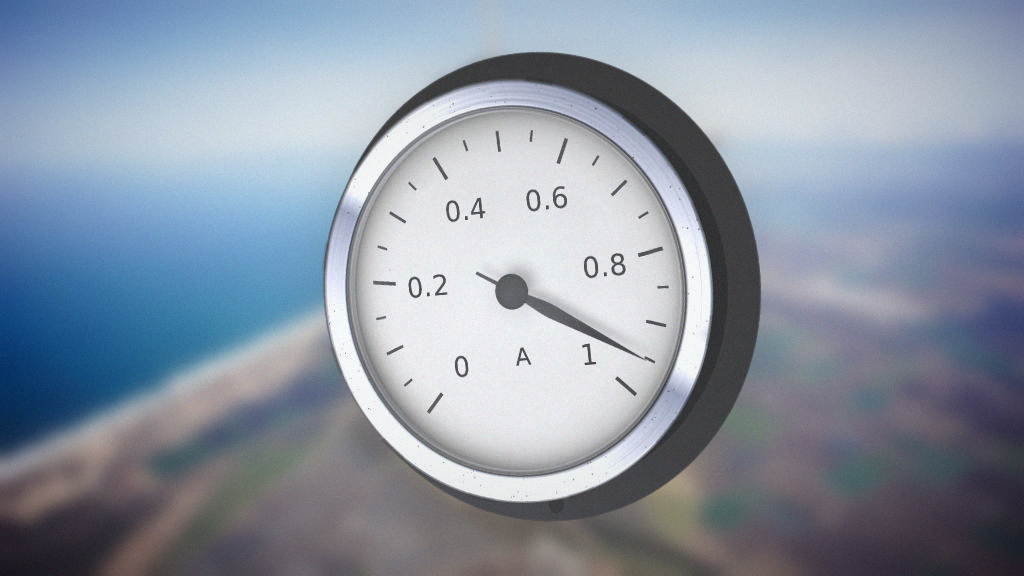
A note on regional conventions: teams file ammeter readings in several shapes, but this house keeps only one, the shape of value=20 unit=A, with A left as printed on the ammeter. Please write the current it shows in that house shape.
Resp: value=0.95 unit=A
